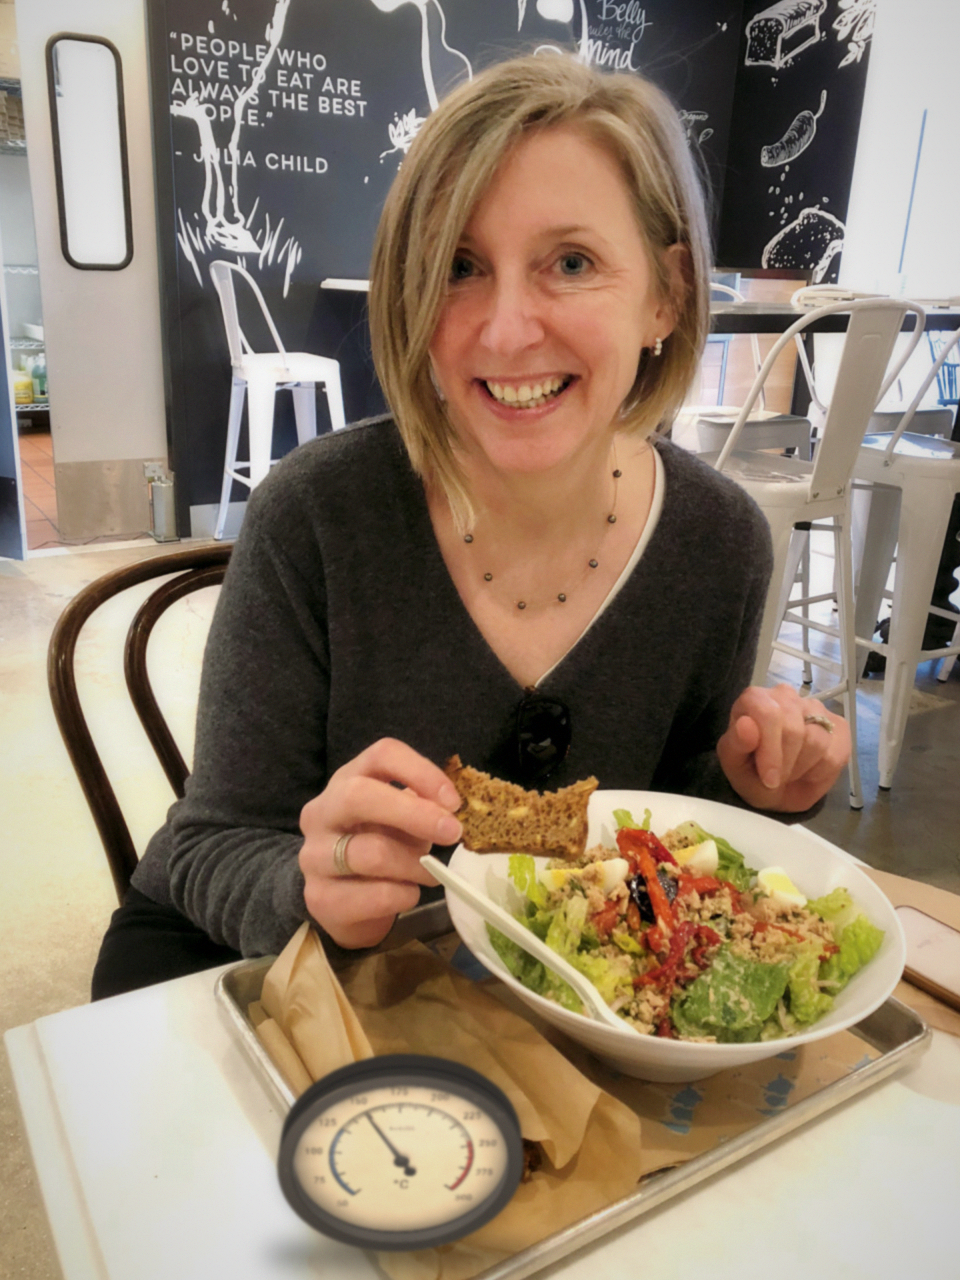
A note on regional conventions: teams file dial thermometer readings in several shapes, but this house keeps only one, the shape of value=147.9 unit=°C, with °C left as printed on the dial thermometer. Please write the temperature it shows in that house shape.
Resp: value=150 unit=°C
